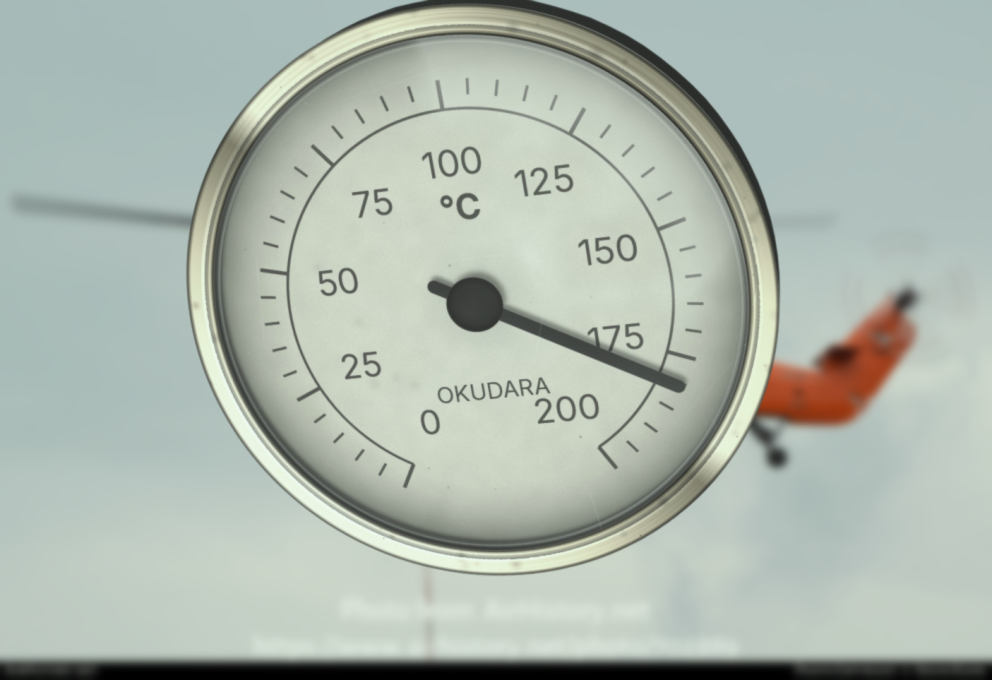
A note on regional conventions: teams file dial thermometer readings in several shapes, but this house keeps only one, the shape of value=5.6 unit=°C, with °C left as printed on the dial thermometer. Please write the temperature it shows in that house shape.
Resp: value=180 unit=°C
